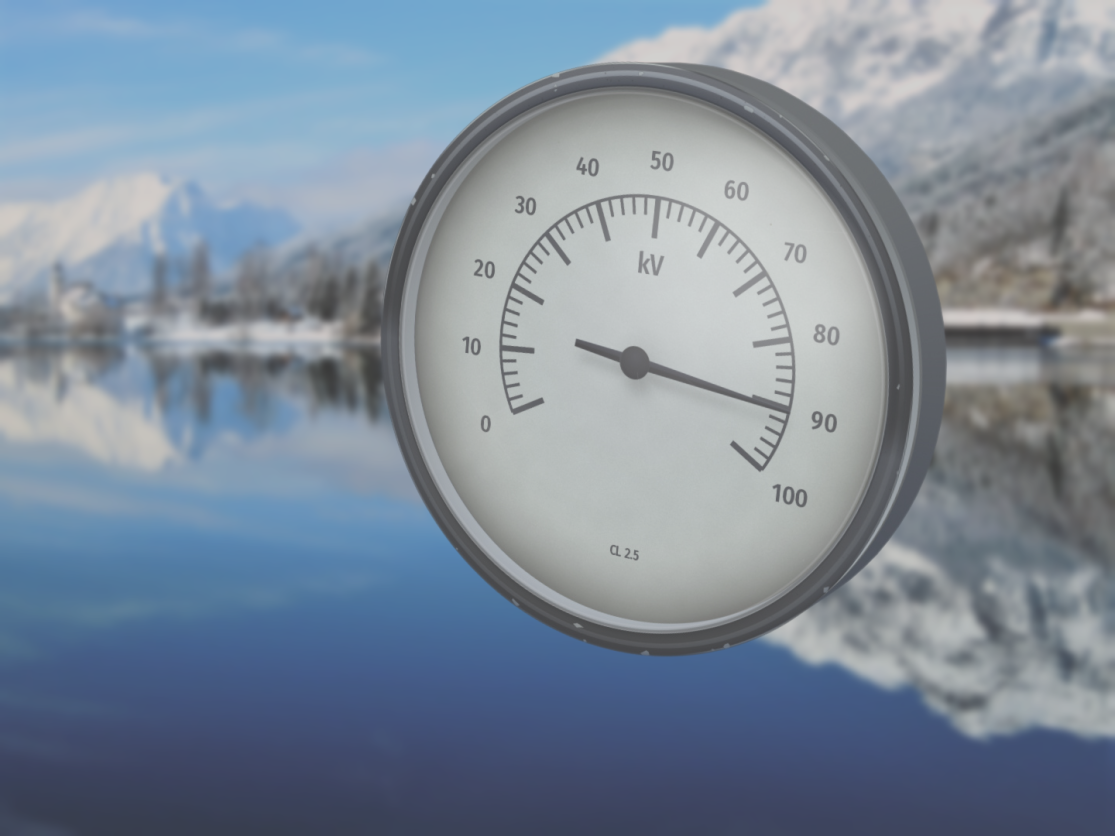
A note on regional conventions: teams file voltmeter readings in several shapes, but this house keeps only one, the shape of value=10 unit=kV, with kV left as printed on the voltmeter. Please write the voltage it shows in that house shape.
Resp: value=90 unit=kV
